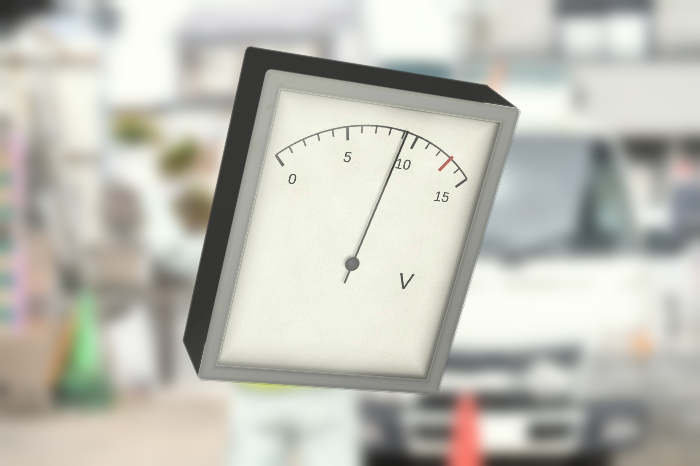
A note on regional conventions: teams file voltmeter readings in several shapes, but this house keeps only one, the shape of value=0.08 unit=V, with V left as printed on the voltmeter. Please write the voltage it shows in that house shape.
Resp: value=9 unit=V
